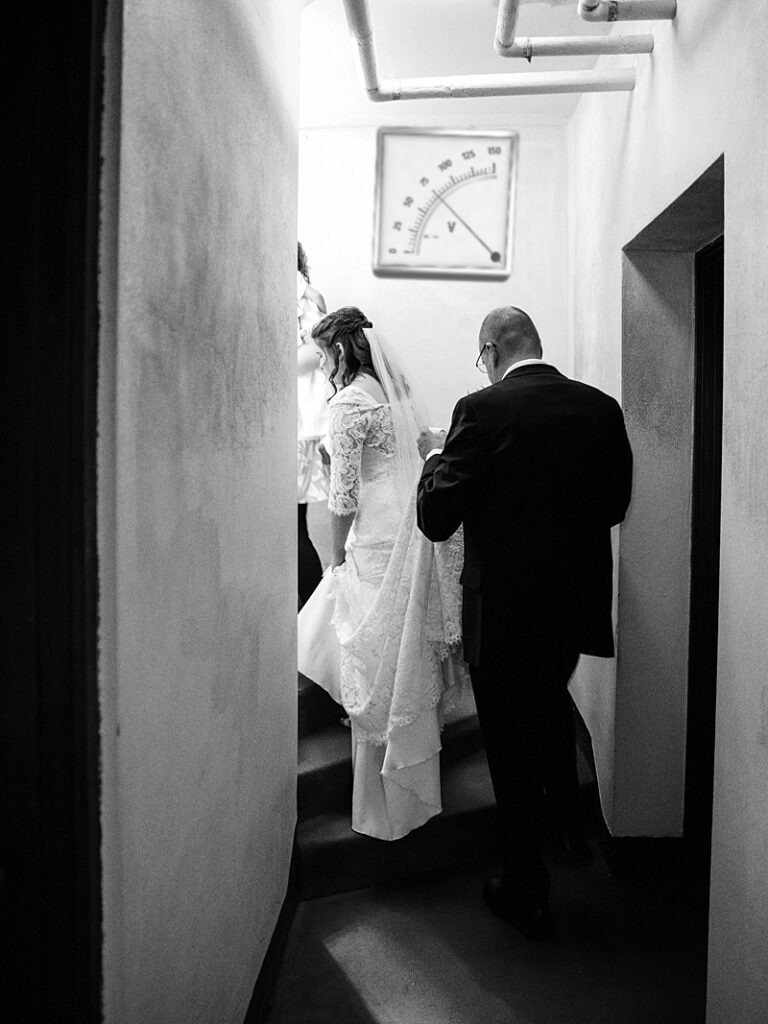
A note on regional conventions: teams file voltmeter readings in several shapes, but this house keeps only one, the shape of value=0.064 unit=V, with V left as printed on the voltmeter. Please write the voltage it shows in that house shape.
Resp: value=75 unit=V
